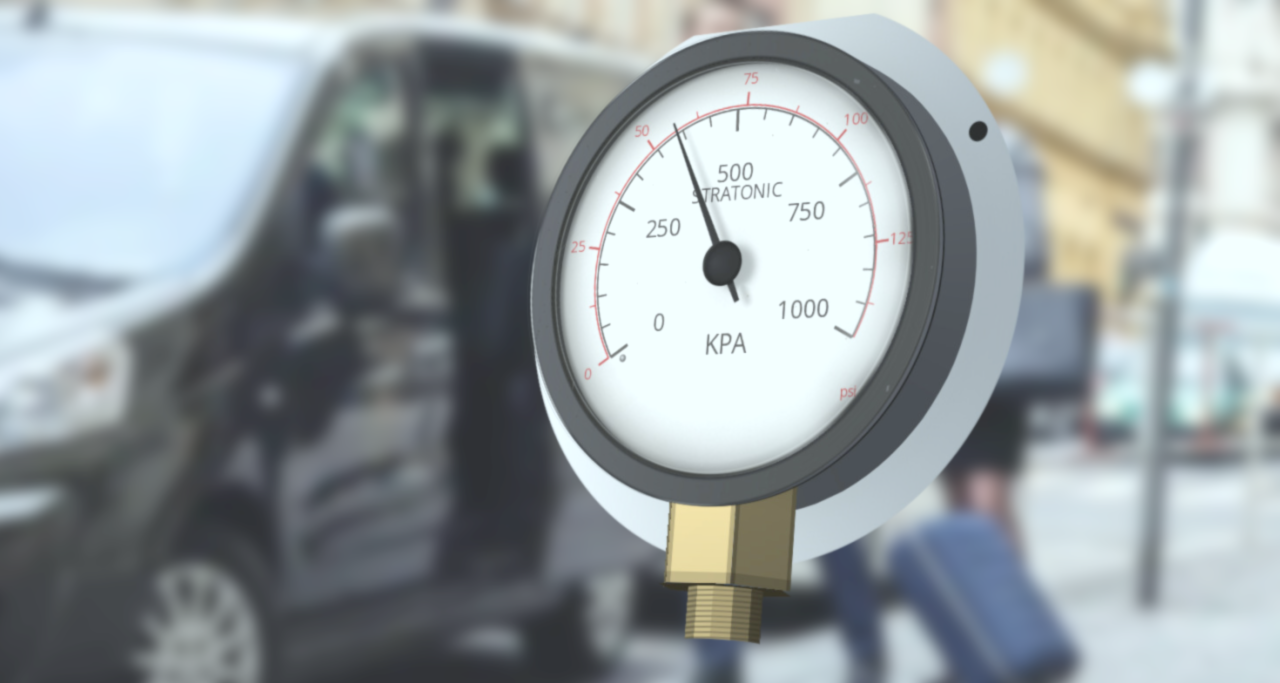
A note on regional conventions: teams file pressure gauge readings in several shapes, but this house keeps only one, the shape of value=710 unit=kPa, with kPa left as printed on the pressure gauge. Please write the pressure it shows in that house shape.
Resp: value=400 unit=kPa
